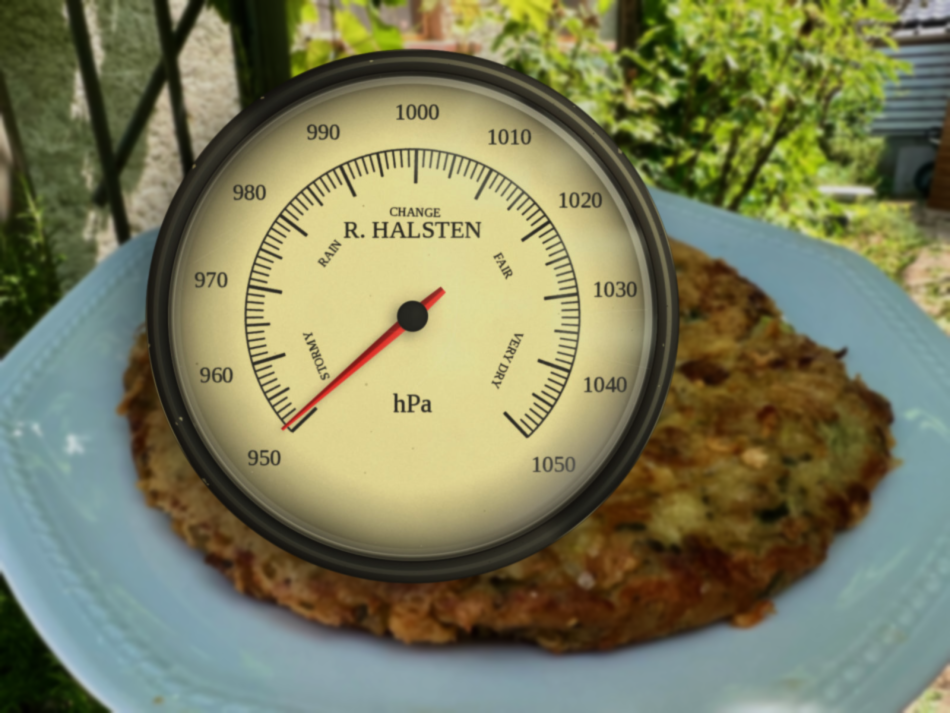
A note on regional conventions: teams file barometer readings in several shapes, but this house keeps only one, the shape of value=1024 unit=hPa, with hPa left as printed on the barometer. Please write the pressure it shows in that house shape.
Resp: value=951 unit=hPa
